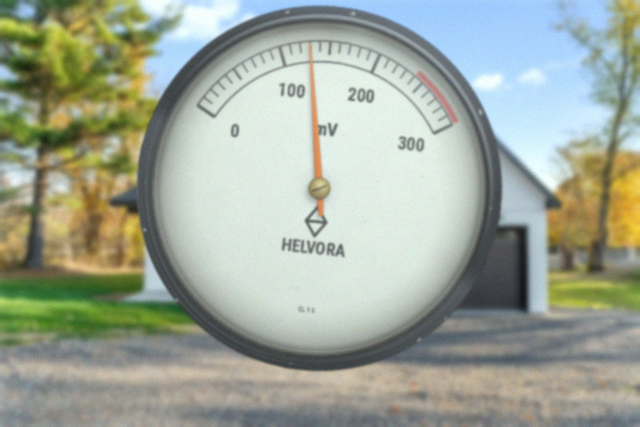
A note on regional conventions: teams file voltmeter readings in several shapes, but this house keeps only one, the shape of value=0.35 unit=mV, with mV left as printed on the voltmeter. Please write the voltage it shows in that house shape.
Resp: value=130 unit=mV
